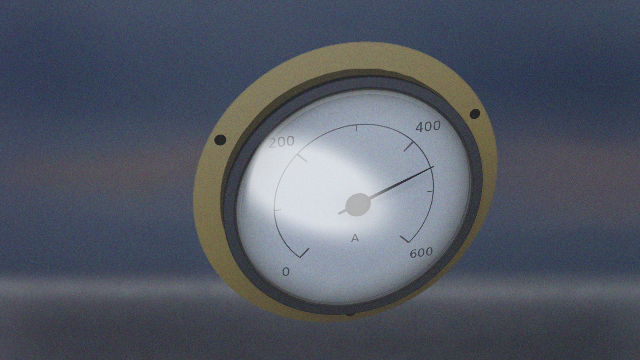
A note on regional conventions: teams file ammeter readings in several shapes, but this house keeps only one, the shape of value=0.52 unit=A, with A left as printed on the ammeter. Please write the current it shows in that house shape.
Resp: value=450 unit=A
